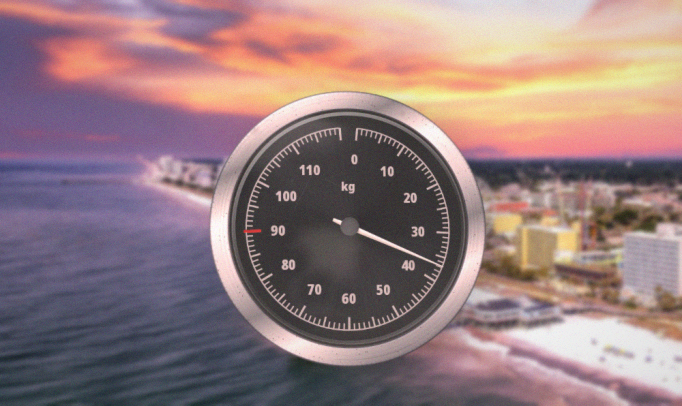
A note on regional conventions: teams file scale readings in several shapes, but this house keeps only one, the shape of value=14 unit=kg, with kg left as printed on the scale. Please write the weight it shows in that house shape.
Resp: value=37 unit=kg
